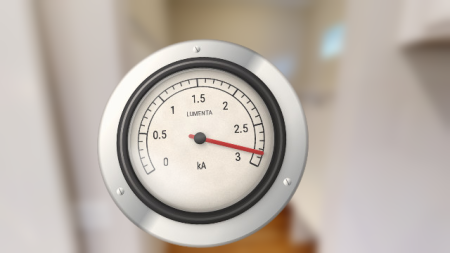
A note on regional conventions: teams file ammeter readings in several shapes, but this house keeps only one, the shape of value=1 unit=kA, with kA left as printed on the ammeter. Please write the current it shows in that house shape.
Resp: value=2.85 unit=kA
